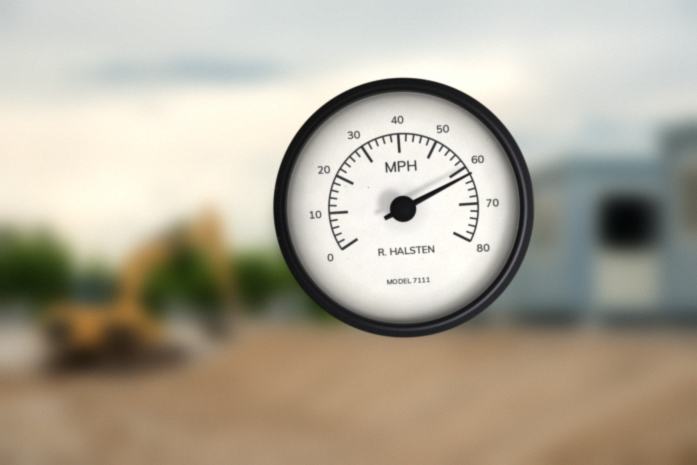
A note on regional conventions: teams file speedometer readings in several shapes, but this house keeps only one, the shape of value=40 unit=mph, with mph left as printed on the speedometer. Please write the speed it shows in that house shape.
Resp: value=62 unit=mph
